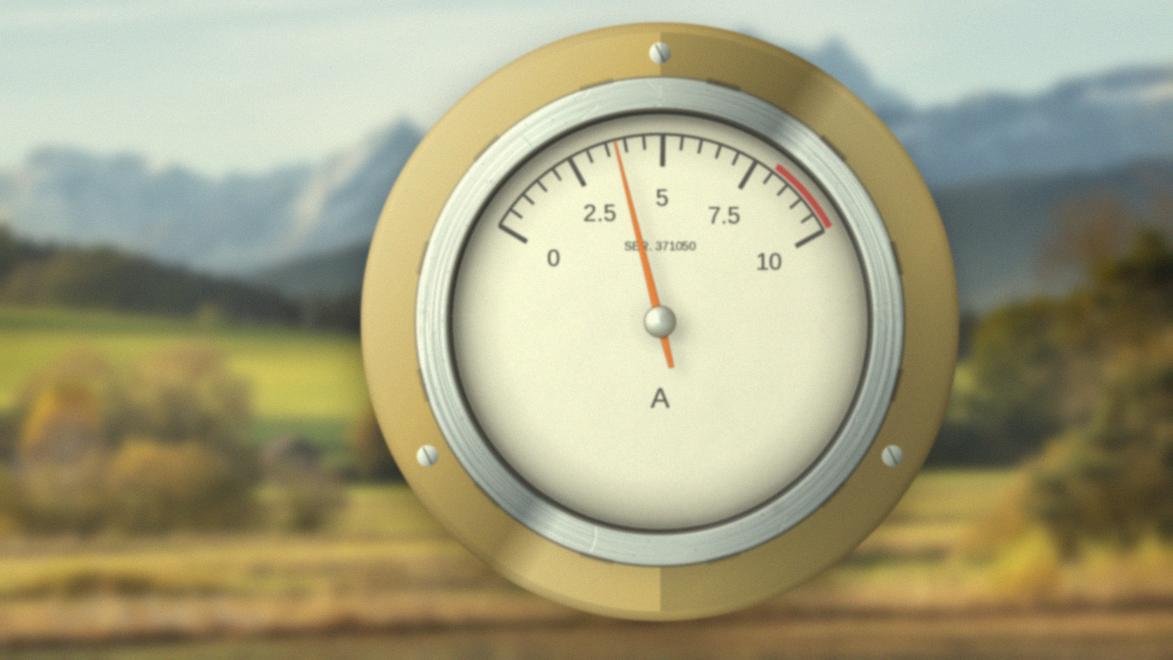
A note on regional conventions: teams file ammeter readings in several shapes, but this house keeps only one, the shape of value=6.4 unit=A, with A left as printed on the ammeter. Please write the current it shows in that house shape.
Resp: value=3.75 unit=A
